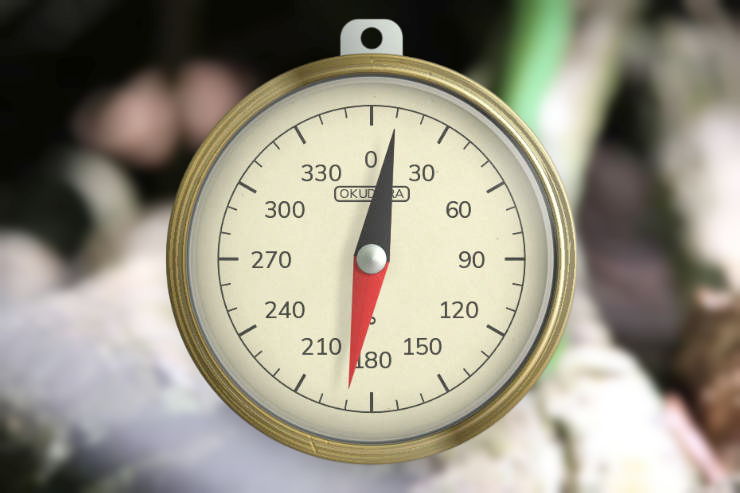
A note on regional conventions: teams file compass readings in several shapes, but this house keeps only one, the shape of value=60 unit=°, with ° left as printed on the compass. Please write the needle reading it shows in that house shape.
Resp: value=190 unit=°
